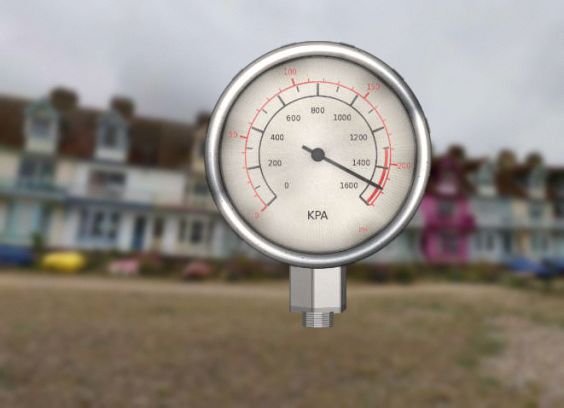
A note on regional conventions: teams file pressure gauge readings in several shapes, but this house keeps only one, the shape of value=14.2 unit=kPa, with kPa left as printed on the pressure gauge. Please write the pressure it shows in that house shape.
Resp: value=1500 unit=kPa
